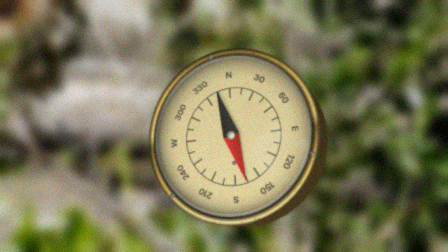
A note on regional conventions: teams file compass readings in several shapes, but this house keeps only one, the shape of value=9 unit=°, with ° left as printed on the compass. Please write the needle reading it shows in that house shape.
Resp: value=165 unit=°
